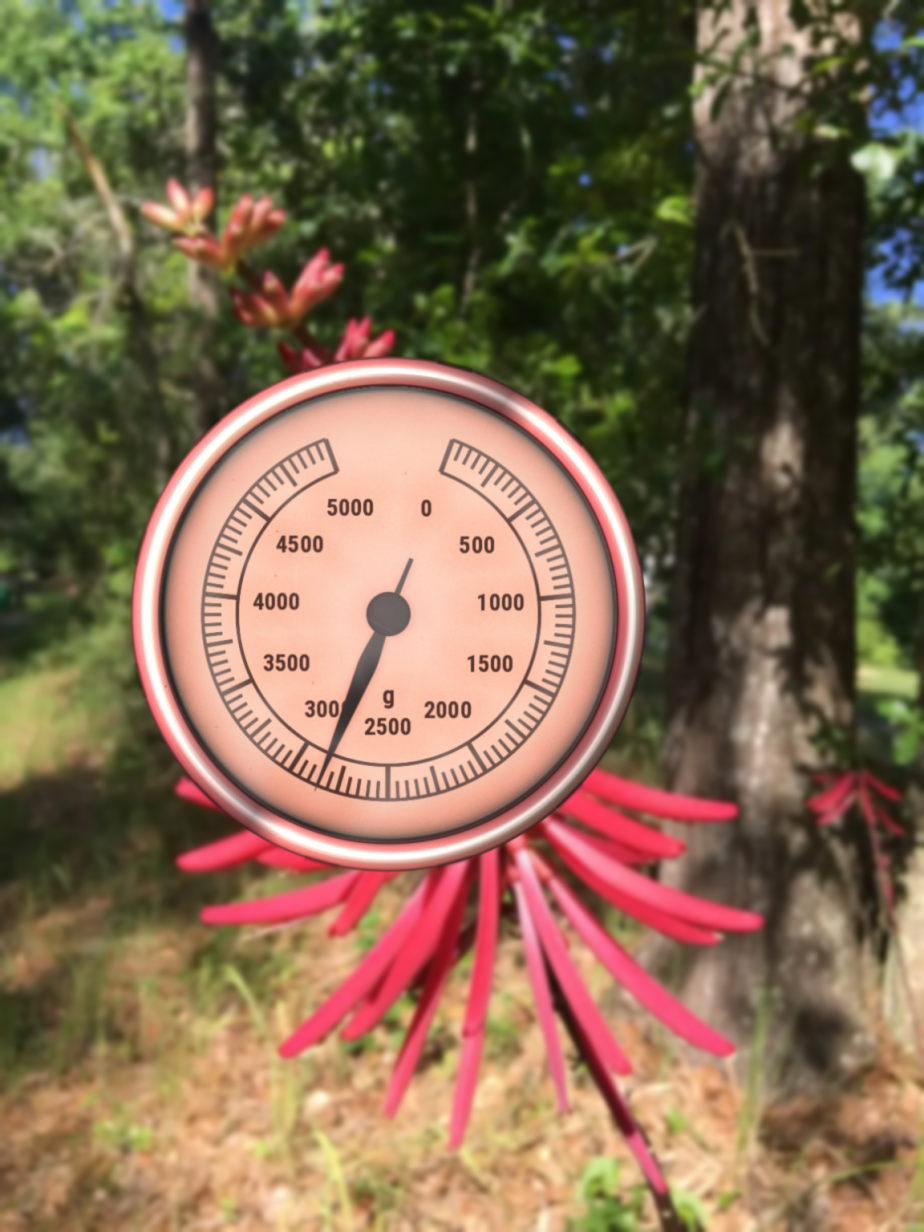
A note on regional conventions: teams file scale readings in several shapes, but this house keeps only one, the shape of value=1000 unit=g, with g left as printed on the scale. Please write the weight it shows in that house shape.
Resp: value=2850 unit=g
